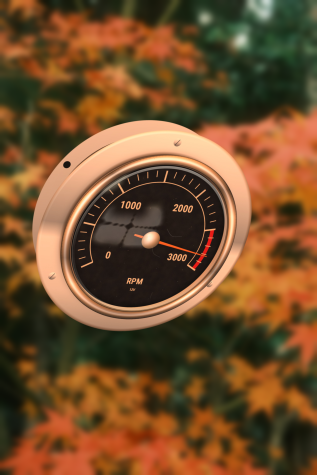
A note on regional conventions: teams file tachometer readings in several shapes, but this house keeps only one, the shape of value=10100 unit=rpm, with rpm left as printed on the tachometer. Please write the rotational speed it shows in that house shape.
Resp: value=2800 unit=rpm
